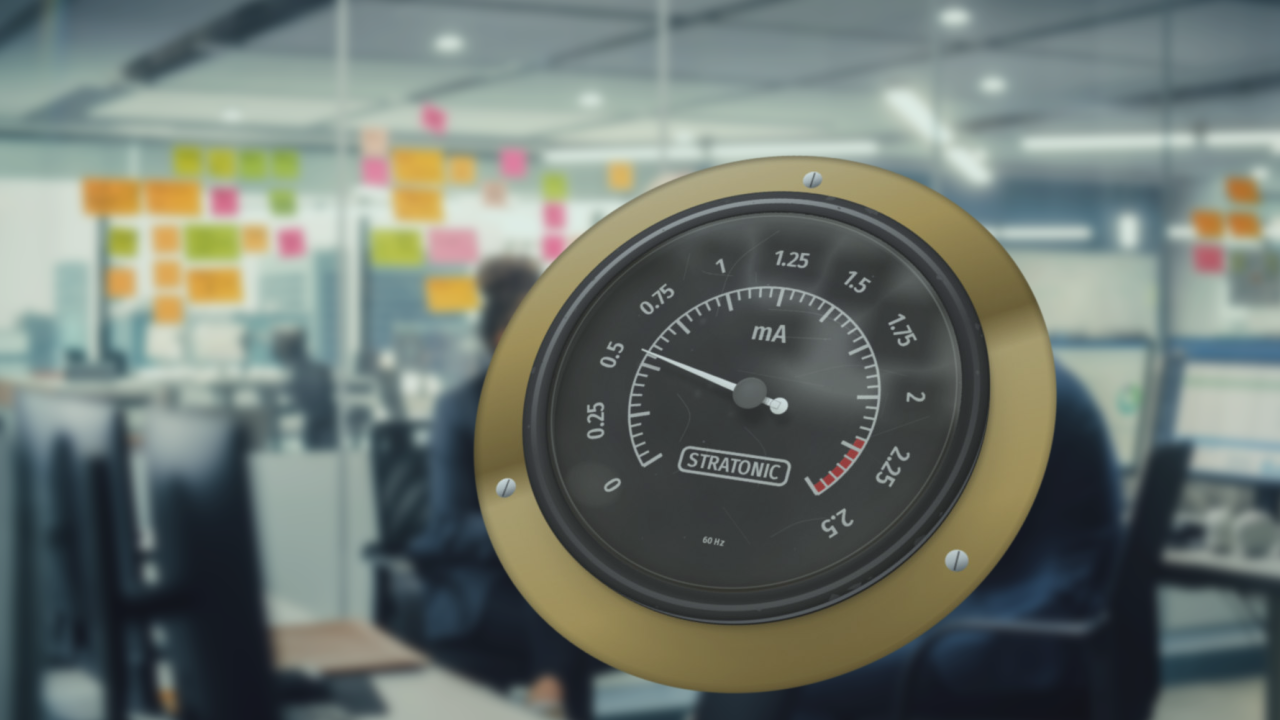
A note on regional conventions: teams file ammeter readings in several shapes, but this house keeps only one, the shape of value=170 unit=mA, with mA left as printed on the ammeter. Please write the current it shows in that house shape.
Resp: value=0.55 unit=mA
